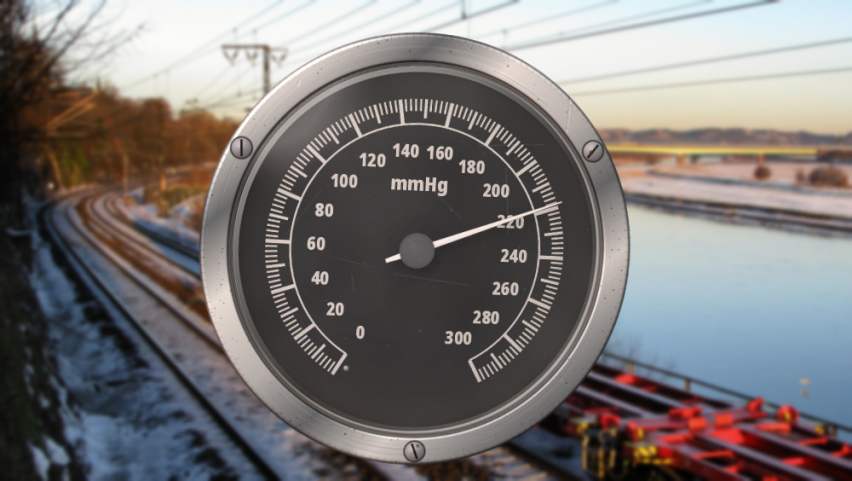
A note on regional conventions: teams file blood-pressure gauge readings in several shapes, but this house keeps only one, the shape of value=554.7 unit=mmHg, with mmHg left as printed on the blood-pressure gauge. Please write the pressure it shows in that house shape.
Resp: value=218 unit=mmHg
